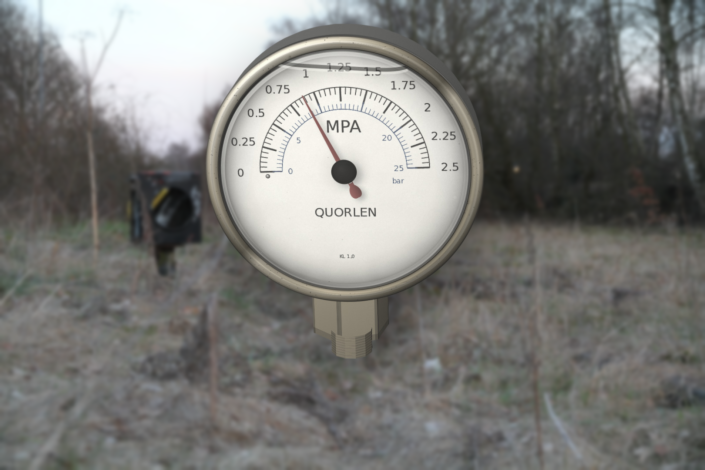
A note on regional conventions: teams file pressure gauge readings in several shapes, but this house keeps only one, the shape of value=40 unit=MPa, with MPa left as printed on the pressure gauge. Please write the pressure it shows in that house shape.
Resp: value=0.9 unit=MPa
